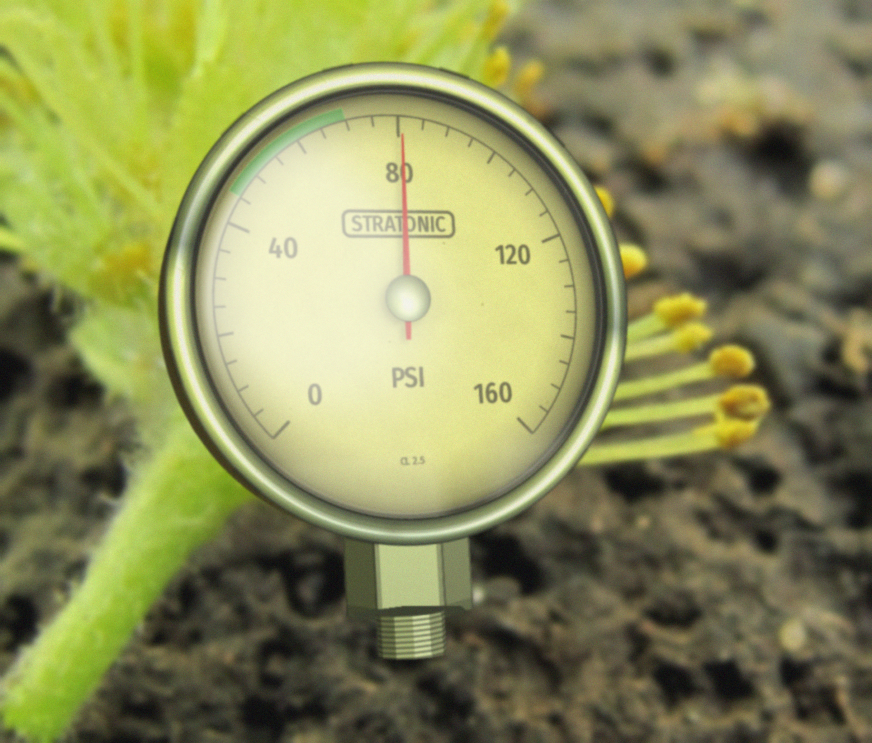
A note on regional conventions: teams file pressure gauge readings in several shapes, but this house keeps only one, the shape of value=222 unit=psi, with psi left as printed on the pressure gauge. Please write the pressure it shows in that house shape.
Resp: value=80 unit=psi
